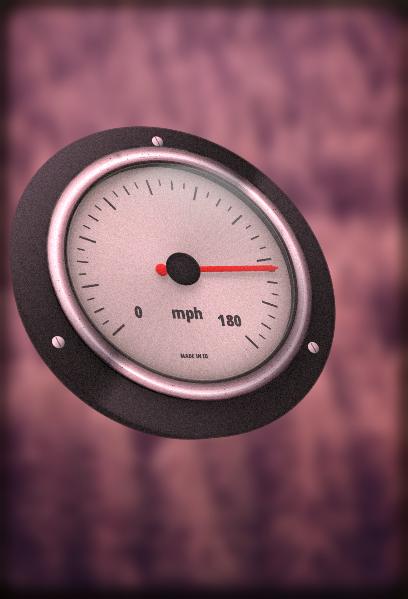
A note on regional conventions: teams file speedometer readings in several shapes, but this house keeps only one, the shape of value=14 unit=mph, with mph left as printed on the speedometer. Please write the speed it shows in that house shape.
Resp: value=145 unit=mph
